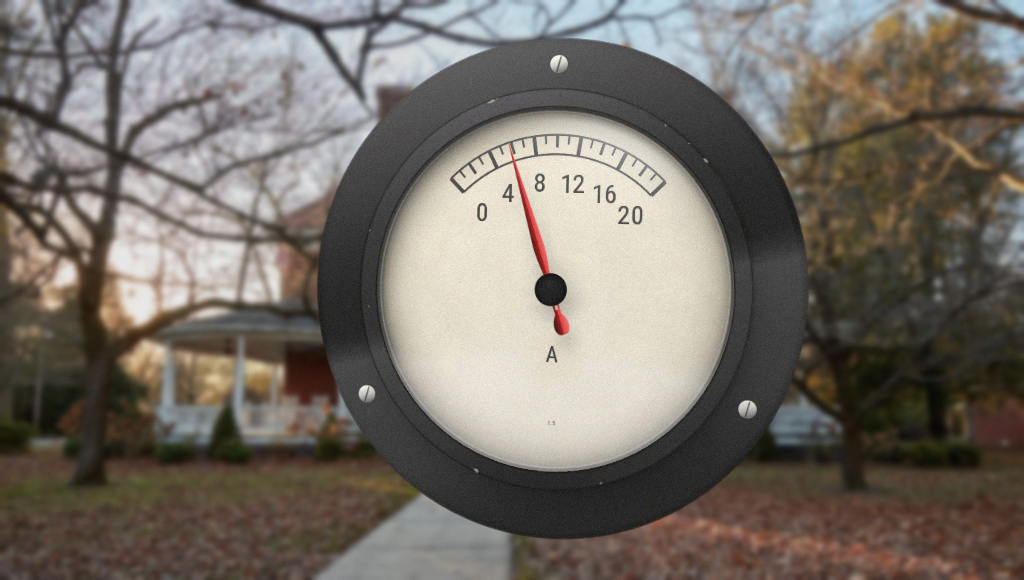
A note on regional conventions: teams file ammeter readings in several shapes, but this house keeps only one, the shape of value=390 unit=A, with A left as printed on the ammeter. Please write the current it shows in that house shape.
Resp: value=6 unit=A
